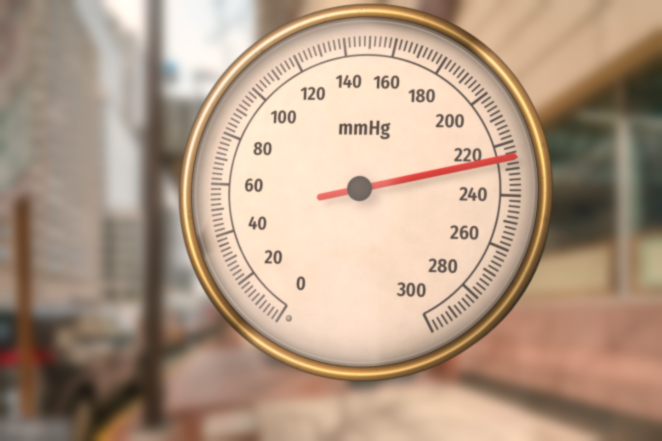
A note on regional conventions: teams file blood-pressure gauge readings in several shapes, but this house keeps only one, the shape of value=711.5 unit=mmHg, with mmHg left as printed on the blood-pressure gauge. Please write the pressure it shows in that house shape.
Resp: value=226 unit=mmHg
